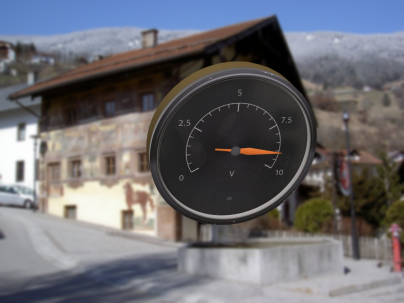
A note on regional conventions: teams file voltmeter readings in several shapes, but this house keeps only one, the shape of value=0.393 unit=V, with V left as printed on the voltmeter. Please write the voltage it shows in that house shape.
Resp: value=9 unit=V
